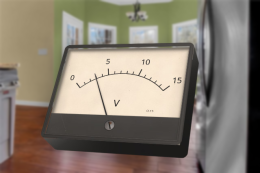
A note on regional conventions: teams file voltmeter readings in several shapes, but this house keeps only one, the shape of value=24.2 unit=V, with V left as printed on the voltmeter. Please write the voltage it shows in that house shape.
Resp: value=3 unit=V
